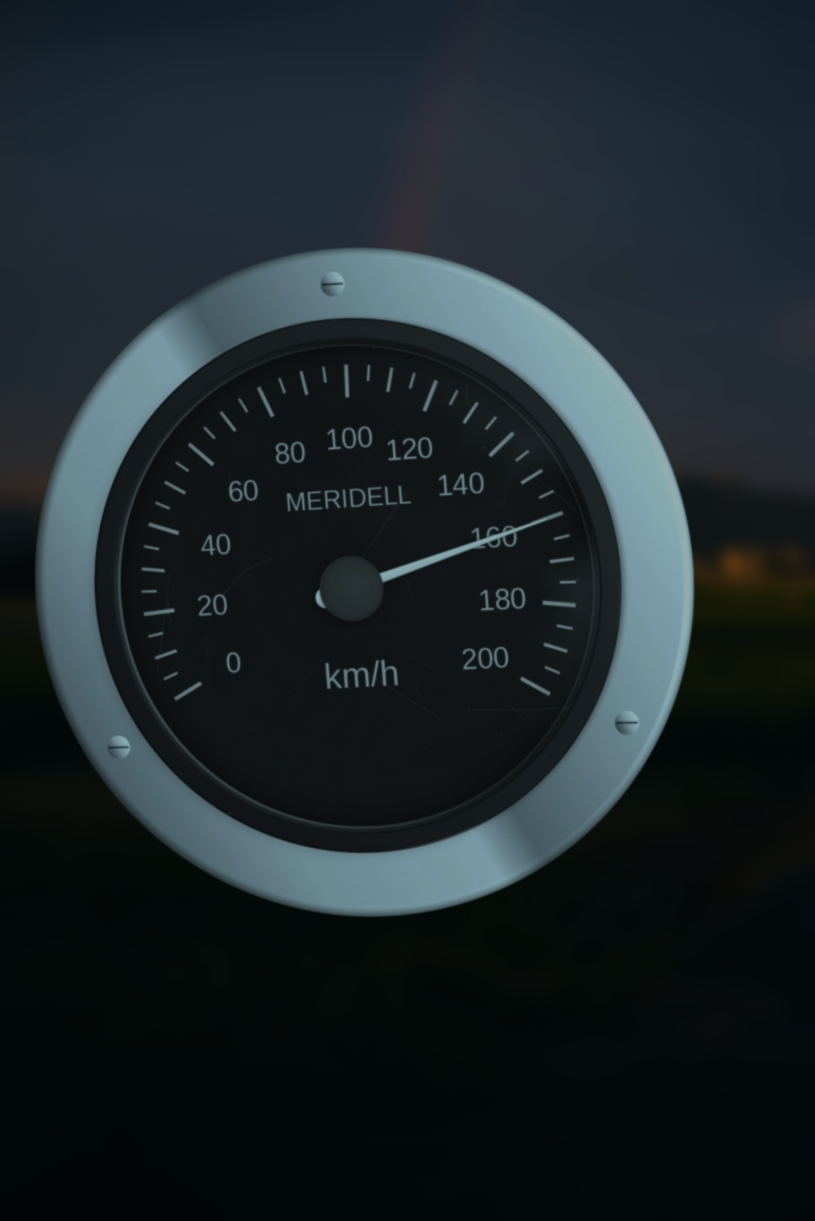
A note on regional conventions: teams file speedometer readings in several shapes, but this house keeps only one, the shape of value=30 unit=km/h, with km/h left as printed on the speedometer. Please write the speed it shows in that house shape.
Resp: value=160 unit=km/h
